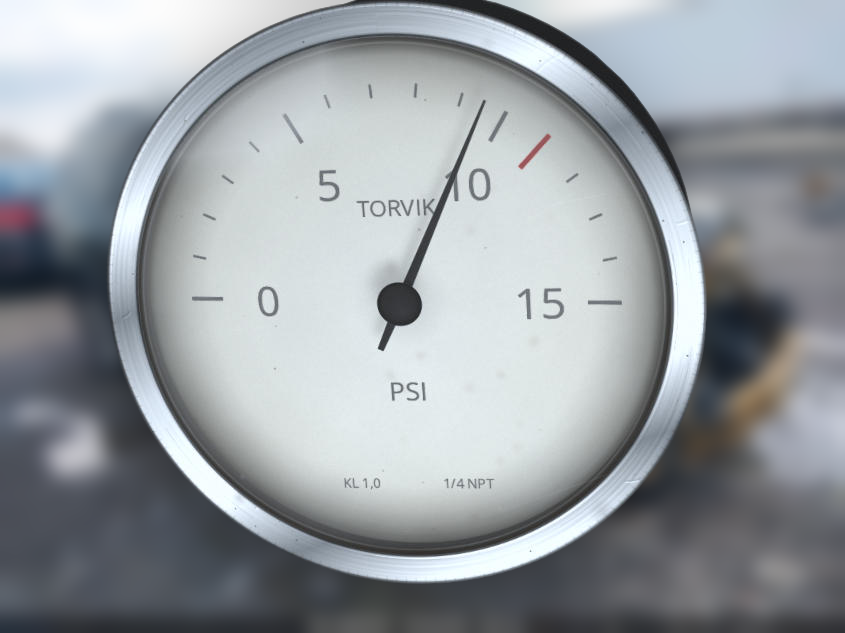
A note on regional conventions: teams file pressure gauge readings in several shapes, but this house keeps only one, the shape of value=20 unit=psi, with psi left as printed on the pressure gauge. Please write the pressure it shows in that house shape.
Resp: value=9.5 unit=psi
